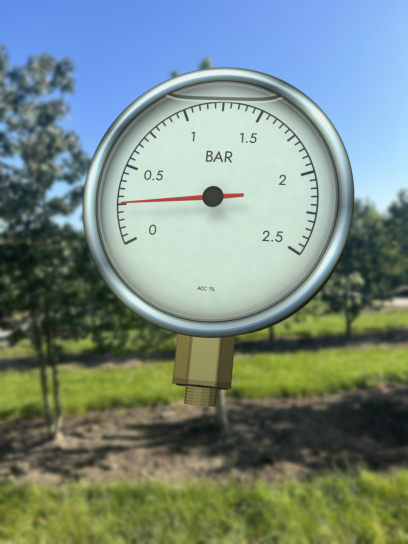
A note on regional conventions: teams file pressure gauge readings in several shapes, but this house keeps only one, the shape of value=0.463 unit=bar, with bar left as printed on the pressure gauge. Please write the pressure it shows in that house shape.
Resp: value=0.25 unit=bar
